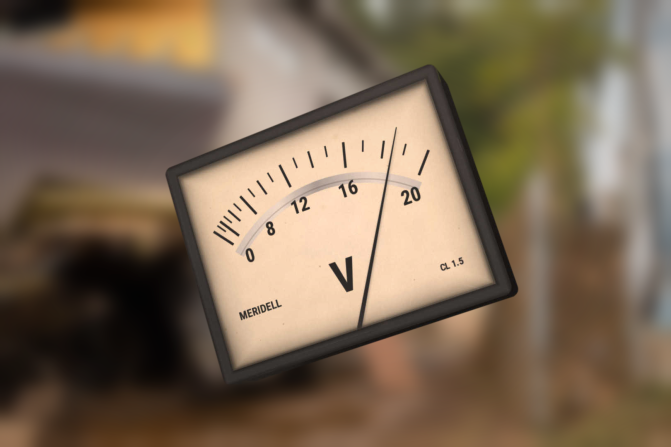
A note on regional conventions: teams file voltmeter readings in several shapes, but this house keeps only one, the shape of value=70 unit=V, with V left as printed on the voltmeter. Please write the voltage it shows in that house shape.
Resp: value=18.5 unit=V
